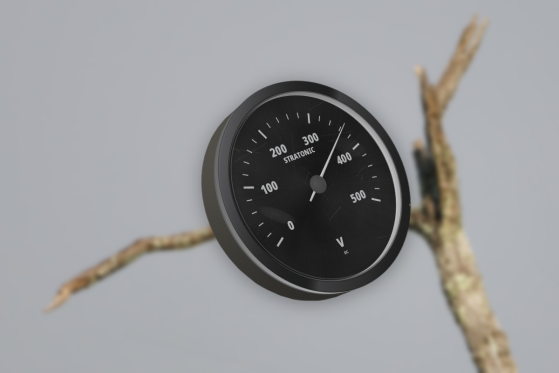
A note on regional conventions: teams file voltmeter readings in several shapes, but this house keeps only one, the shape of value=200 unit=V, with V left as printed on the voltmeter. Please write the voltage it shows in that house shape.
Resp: value=360 unit=V
